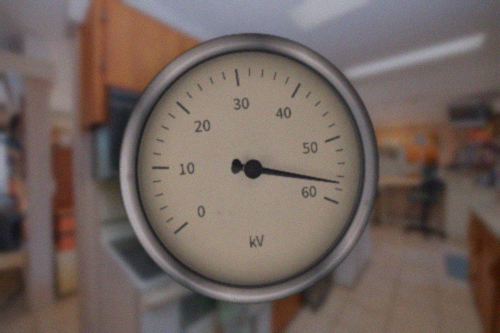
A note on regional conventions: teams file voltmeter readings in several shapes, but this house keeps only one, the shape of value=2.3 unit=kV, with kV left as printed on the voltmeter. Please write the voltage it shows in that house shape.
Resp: value=57 unit=kV
